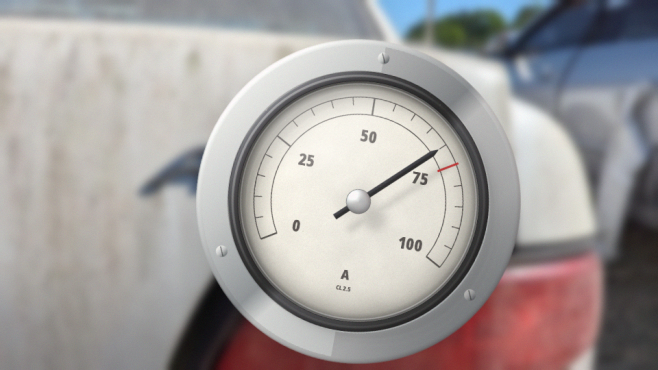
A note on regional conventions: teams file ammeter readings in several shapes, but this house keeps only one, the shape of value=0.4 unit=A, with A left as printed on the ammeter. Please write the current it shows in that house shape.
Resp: value=70 unit=A
